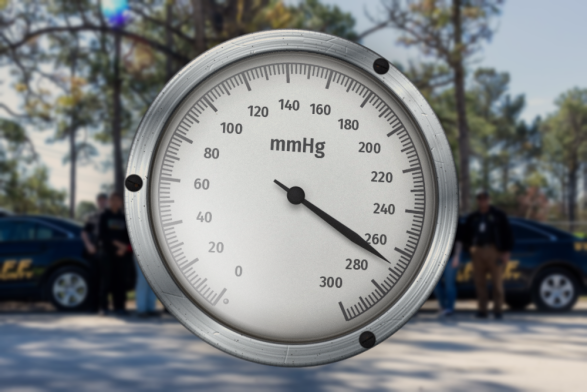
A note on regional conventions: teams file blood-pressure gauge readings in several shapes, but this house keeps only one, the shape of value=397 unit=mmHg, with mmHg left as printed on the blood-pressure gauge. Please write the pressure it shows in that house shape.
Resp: value=268 unit=mmHg
